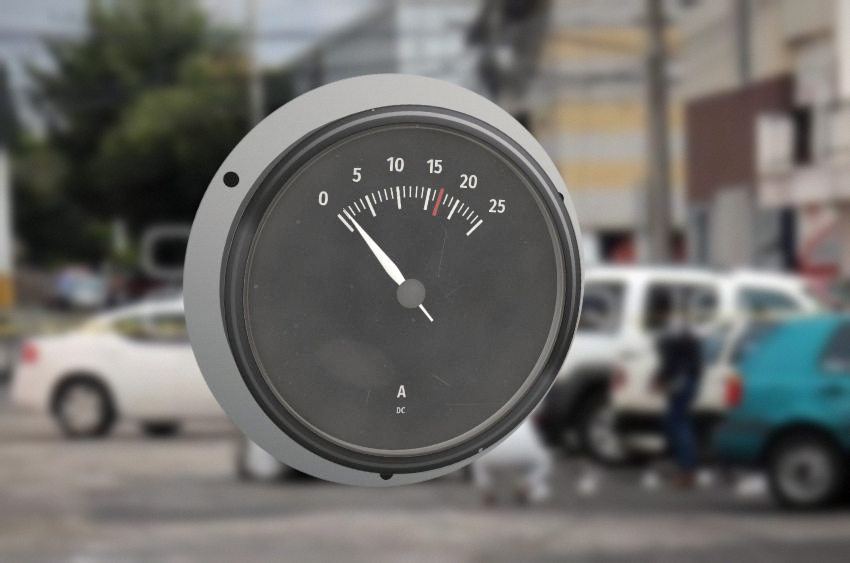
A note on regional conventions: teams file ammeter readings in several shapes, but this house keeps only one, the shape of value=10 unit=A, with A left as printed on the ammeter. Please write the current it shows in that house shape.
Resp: value=1 unit=A
